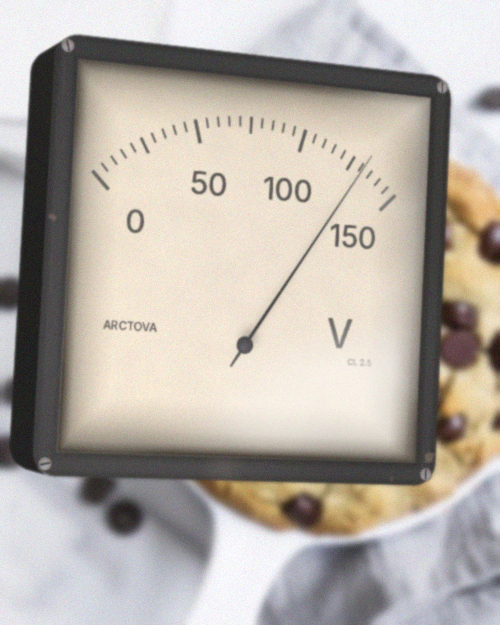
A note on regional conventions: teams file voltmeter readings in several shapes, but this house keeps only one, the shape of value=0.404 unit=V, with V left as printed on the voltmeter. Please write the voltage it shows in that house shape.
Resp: value=130 unit=V
